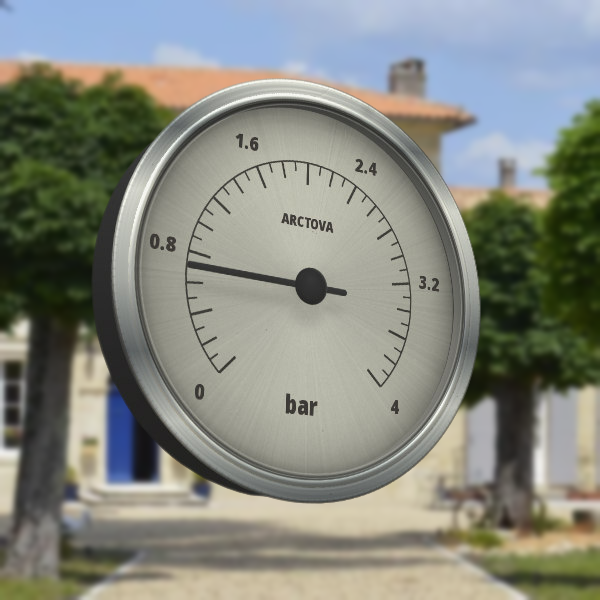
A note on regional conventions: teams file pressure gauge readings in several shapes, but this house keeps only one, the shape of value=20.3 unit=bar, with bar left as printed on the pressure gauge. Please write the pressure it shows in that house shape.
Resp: value=0.7 unit=bar
